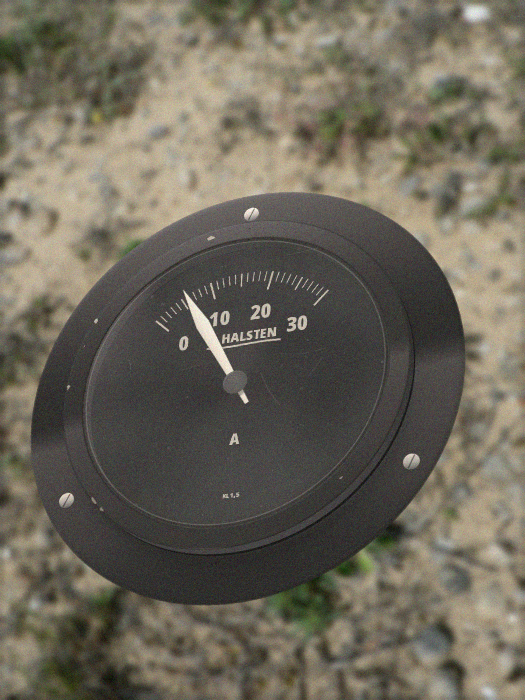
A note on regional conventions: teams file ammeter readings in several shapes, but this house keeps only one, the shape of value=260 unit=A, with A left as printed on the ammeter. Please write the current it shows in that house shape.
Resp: value=6 unit=A
